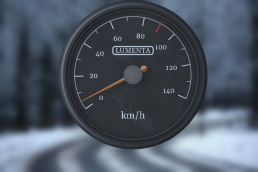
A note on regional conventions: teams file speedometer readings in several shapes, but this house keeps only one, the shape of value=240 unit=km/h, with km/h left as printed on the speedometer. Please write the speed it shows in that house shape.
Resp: value=5 unit=km/h
